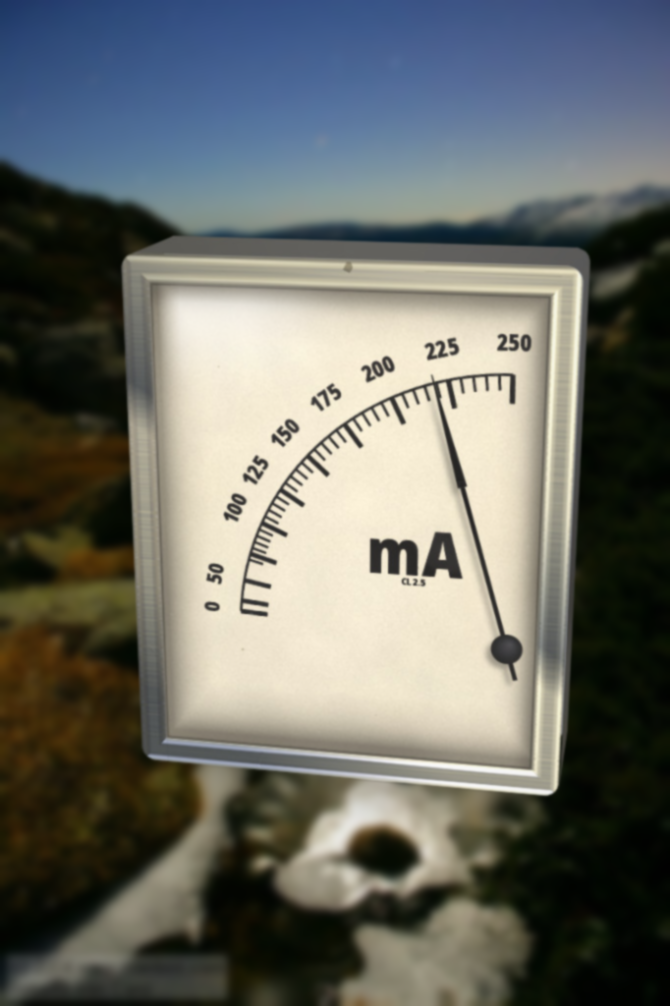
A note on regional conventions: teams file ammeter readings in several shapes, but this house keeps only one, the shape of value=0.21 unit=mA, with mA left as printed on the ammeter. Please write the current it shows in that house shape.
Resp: value=220 unit=mA
